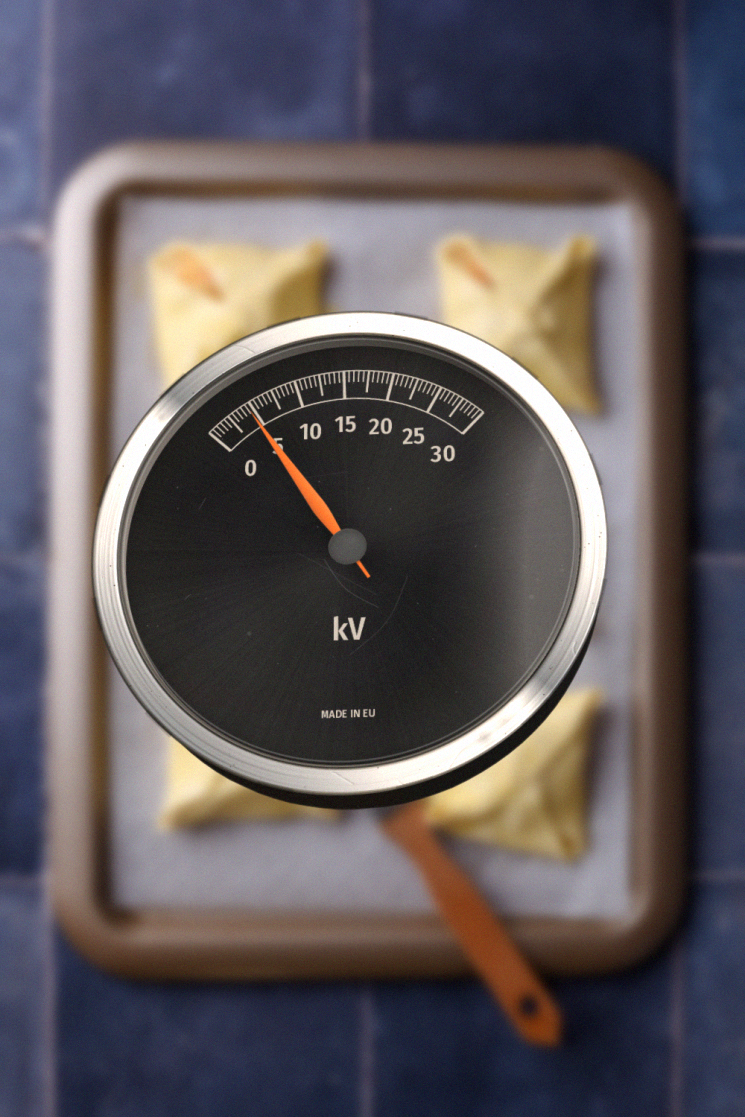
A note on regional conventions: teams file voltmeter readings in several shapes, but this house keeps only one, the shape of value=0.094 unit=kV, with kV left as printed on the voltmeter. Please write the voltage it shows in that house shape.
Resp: value=4.5 unit=kV
